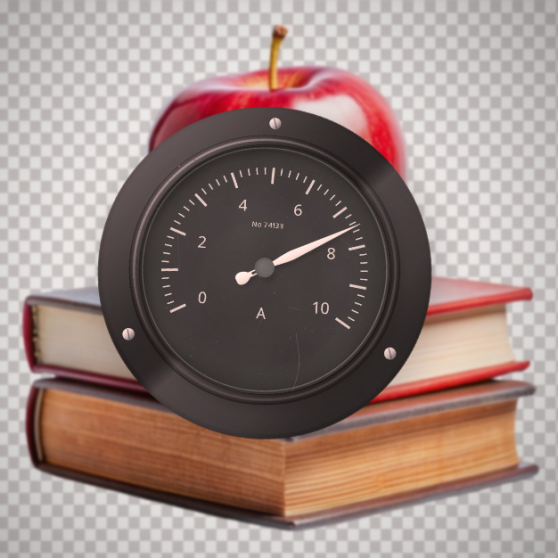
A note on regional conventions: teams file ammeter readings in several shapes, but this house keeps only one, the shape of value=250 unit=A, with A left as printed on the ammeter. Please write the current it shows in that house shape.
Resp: value=7.5 unit=A
